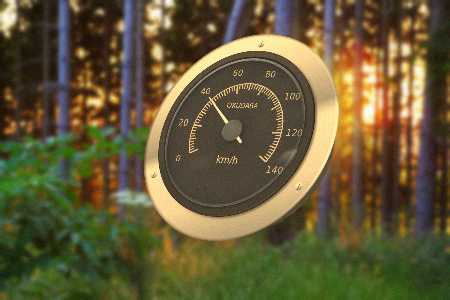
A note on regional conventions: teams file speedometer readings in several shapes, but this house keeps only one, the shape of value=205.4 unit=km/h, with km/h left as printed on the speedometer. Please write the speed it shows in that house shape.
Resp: value=40 unit=km/h
